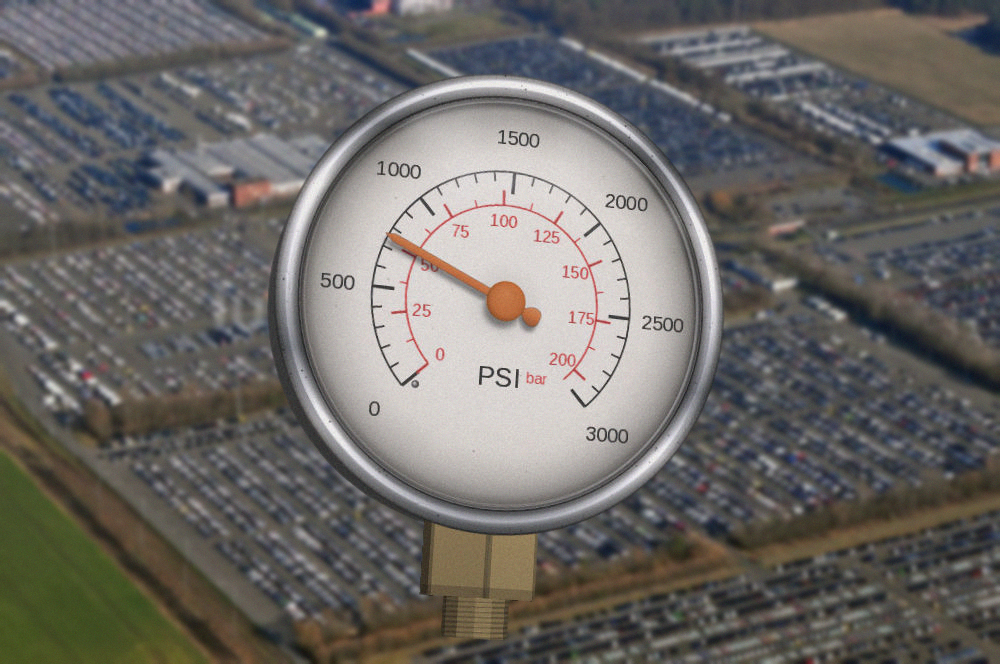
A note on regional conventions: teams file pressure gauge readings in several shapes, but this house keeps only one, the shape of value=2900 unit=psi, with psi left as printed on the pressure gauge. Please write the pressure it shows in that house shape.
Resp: value=750 unit=psi
